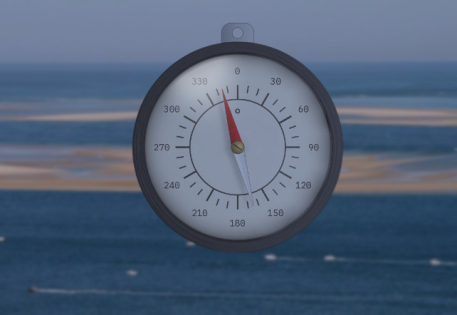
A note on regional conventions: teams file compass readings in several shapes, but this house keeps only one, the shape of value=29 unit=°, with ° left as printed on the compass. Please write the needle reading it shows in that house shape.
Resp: value=345 unit=°
